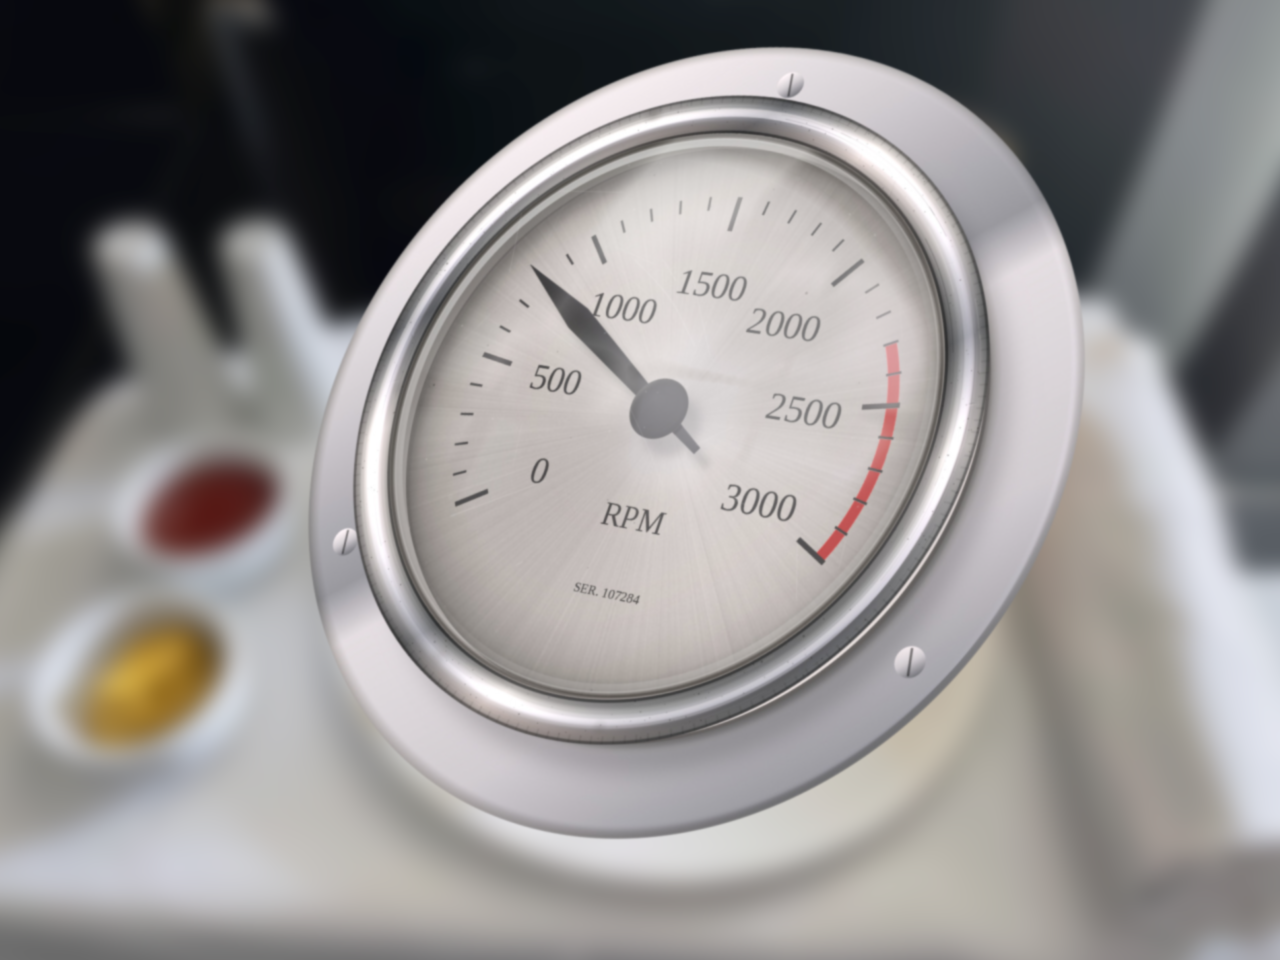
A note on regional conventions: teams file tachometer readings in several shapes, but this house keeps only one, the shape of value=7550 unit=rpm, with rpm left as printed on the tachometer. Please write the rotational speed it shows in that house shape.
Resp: value=800 unit=rpm
